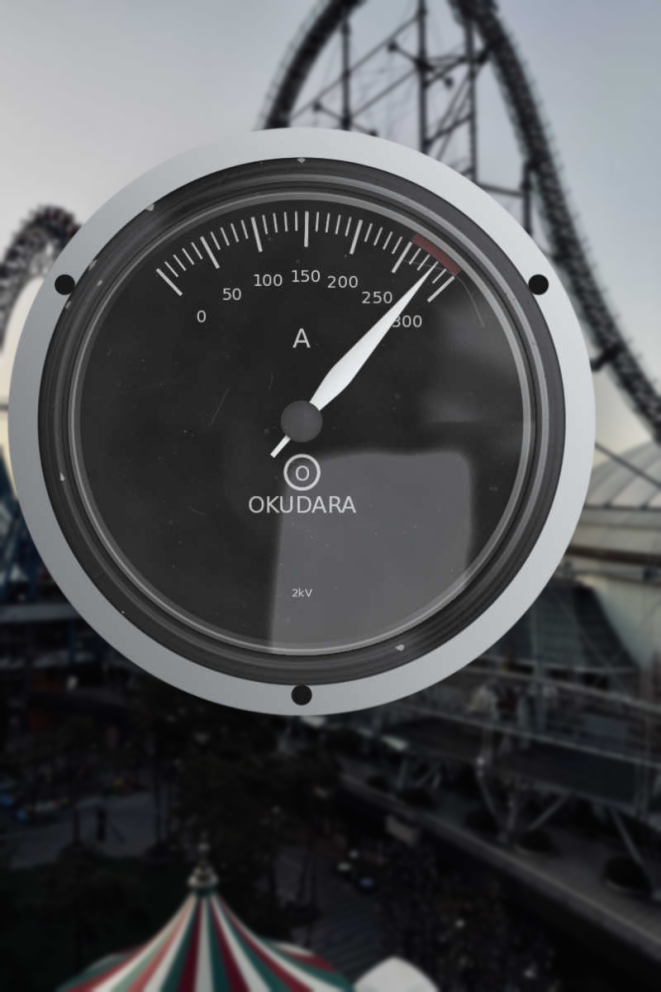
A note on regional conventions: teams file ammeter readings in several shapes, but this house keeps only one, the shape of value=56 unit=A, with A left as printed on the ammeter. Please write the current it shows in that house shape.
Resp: value=280 unit=A
